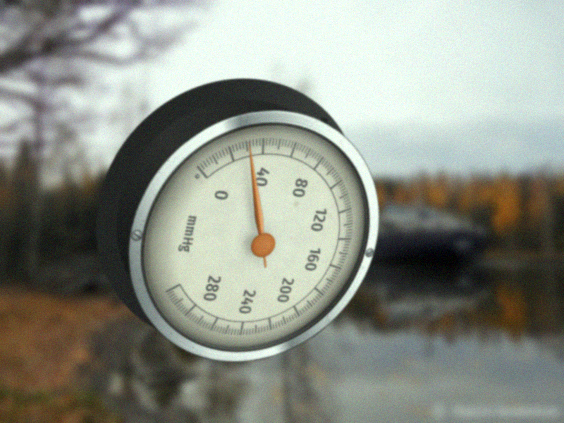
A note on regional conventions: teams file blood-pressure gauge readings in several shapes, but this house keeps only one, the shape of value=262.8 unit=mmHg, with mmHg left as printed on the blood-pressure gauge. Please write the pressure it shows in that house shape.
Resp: value=30 unit=mmHg
